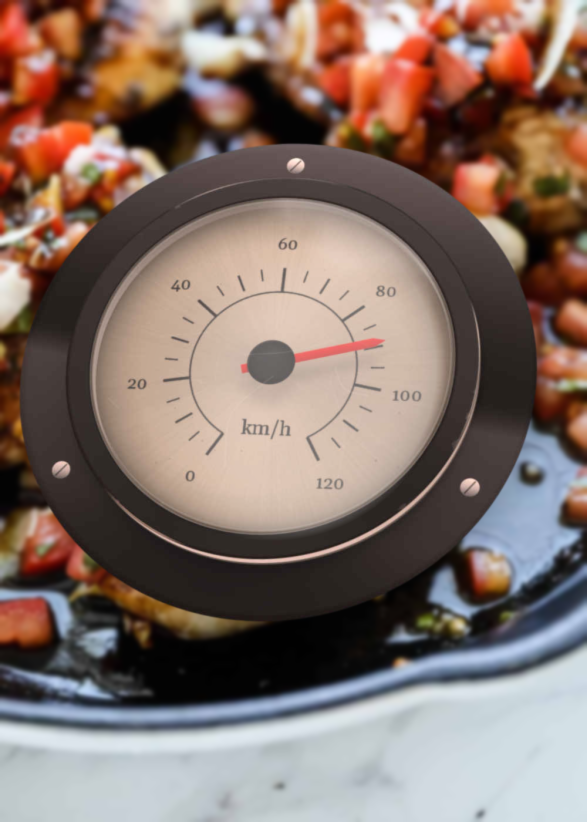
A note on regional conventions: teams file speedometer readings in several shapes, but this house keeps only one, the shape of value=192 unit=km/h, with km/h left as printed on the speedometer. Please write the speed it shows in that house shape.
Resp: value=90 unit=km/h
